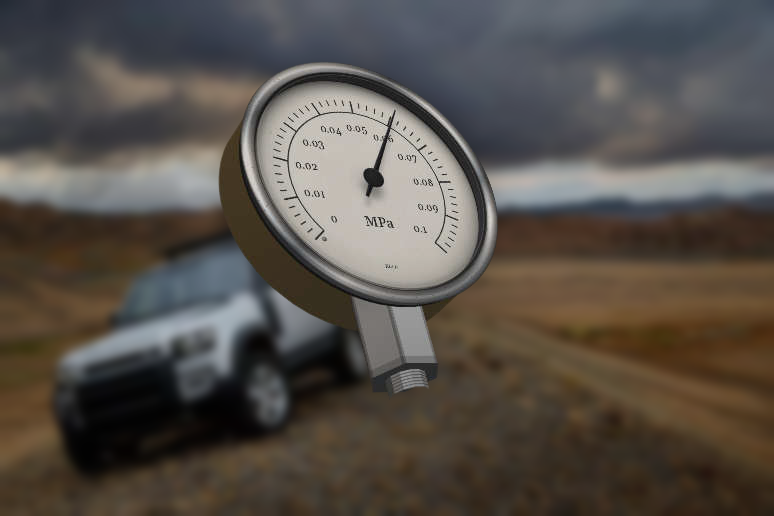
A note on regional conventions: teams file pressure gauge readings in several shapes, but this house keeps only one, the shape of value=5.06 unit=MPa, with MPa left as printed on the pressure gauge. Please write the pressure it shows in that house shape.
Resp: value=0.06 unit=MPa
